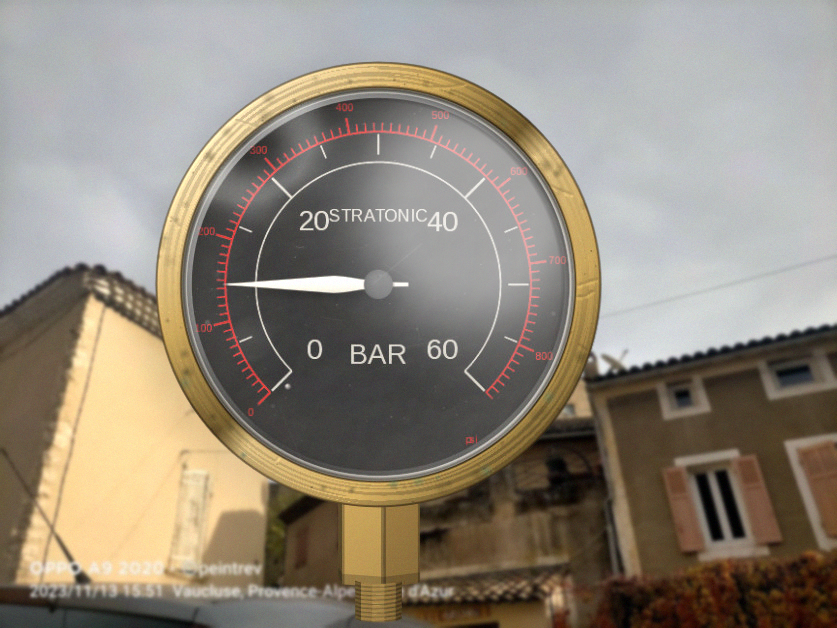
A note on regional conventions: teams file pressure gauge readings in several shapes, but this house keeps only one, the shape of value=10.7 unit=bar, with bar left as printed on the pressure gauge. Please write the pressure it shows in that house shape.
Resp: value=10 unit=bar
